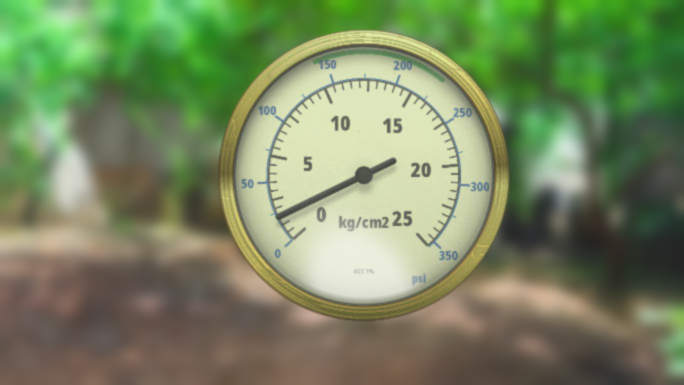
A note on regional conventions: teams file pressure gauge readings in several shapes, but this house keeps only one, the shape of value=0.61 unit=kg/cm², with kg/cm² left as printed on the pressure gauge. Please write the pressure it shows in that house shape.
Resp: value=1.5 unit=kg/cm²
